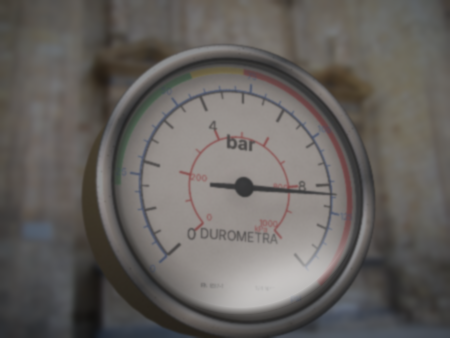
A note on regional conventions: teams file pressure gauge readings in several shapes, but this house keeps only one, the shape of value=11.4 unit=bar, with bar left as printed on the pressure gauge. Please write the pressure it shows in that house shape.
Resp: value=8.25 unit=bar
